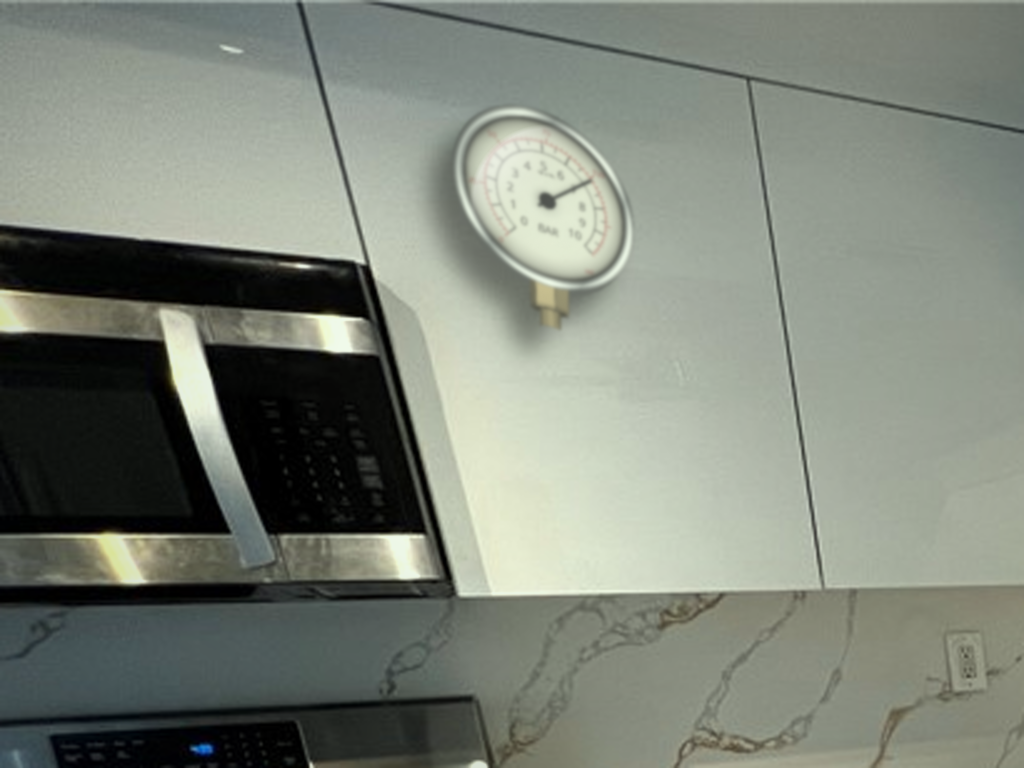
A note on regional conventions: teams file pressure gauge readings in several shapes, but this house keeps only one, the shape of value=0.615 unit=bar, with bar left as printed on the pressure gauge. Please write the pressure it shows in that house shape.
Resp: value=7 unit=bar
